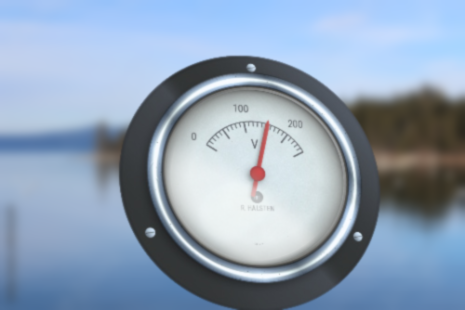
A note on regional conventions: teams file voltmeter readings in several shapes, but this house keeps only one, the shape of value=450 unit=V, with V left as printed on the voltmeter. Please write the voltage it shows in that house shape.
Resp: value=150 unit=V
